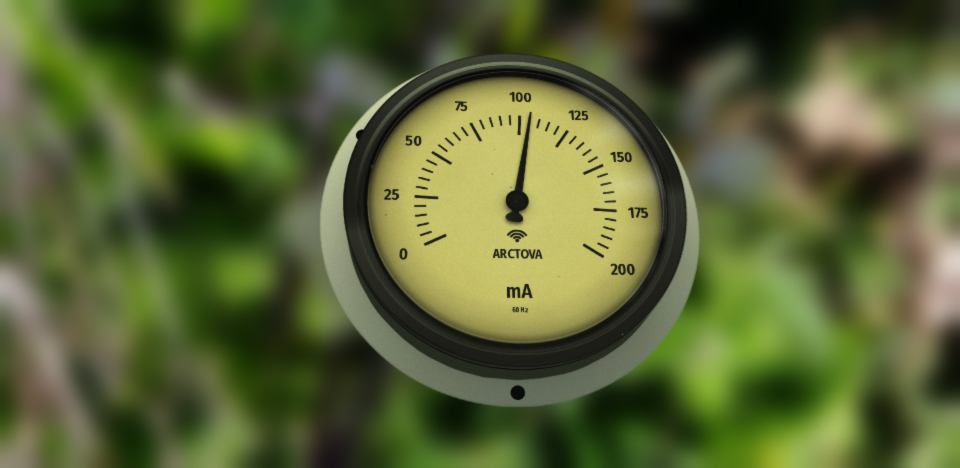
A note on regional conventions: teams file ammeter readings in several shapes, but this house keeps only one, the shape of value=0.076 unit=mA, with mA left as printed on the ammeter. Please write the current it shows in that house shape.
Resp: value=105 unit=mA
